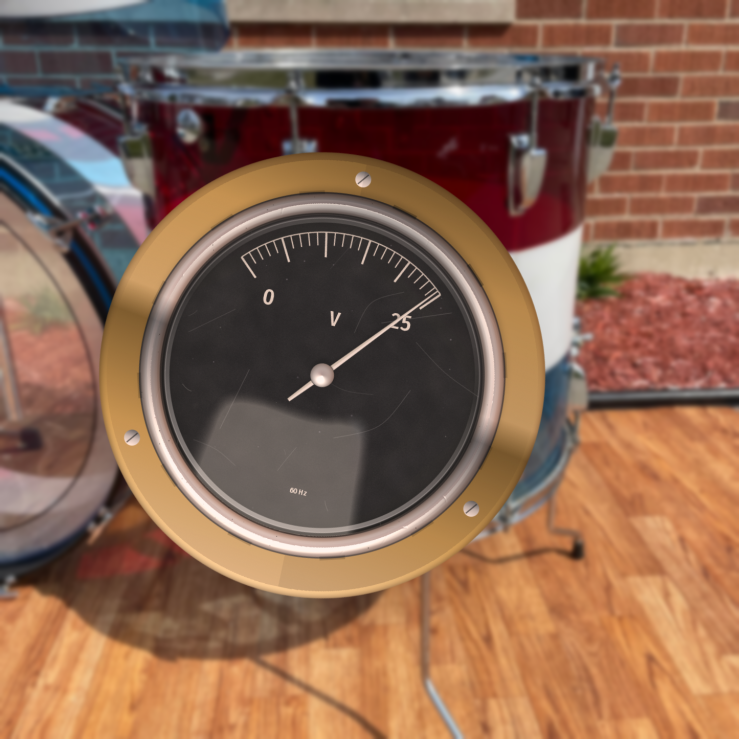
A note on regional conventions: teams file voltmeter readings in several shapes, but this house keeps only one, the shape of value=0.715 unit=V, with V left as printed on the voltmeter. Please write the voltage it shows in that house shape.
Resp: value=24.5 unit=V
